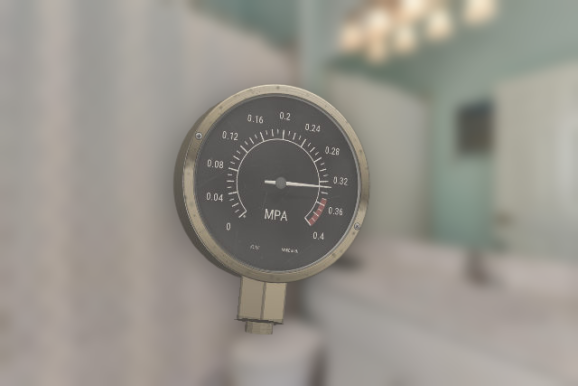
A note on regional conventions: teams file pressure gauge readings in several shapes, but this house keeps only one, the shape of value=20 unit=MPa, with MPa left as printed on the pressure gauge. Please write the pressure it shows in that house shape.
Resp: value=0.33 unit=MPa
